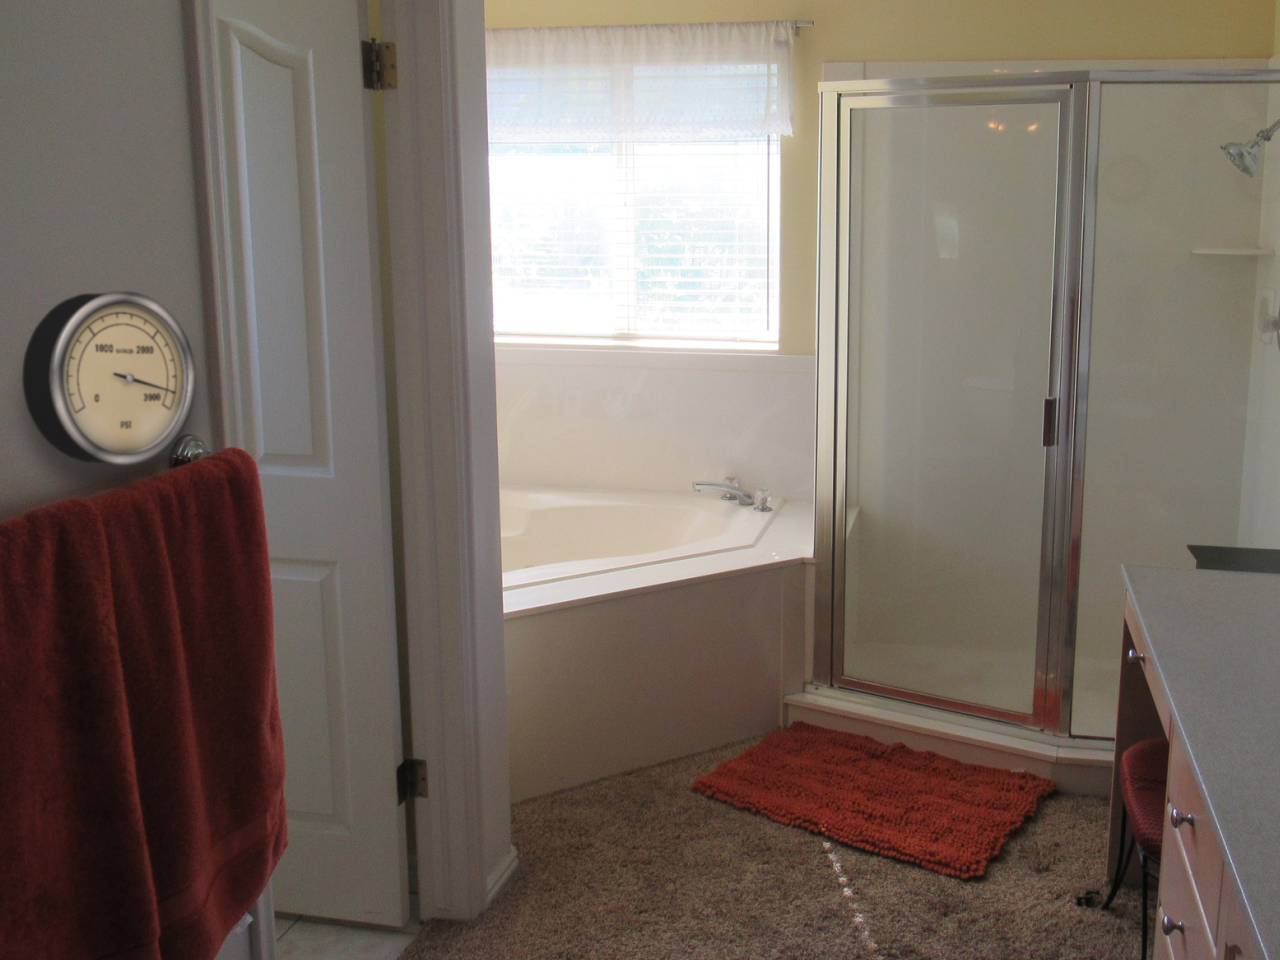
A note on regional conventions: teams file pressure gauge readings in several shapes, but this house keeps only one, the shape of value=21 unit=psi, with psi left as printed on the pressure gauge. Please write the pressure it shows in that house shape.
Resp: value=2800 unit=psi
